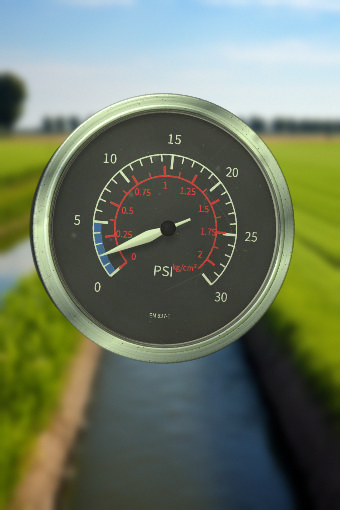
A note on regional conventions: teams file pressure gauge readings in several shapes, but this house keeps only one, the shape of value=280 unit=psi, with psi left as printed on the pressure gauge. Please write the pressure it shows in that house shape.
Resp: value=2 unit=psi
